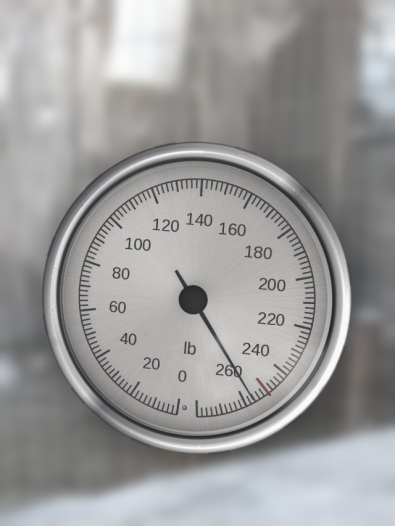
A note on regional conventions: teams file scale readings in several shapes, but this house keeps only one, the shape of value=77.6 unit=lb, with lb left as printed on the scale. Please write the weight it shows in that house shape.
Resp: value=256 unit=lb
